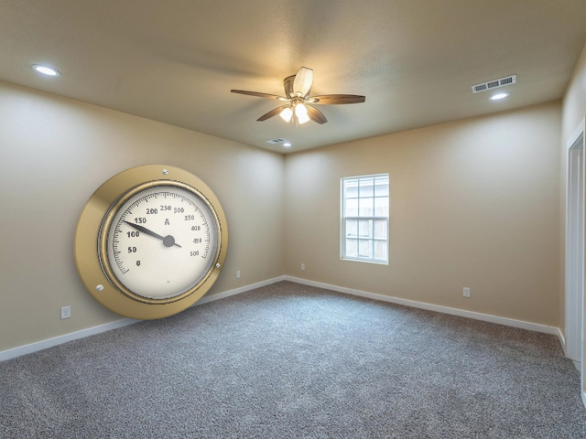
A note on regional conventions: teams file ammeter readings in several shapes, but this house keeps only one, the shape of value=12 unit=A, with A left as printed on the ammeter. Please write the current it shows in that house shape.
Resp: value=125 unit=A
